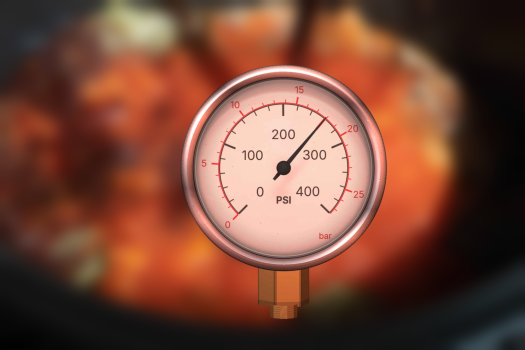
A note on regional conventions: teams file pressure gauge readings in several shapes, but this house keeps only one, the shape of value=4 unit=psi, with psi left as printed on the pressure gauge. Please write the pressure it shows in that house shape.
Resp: value=260 unit=psi
